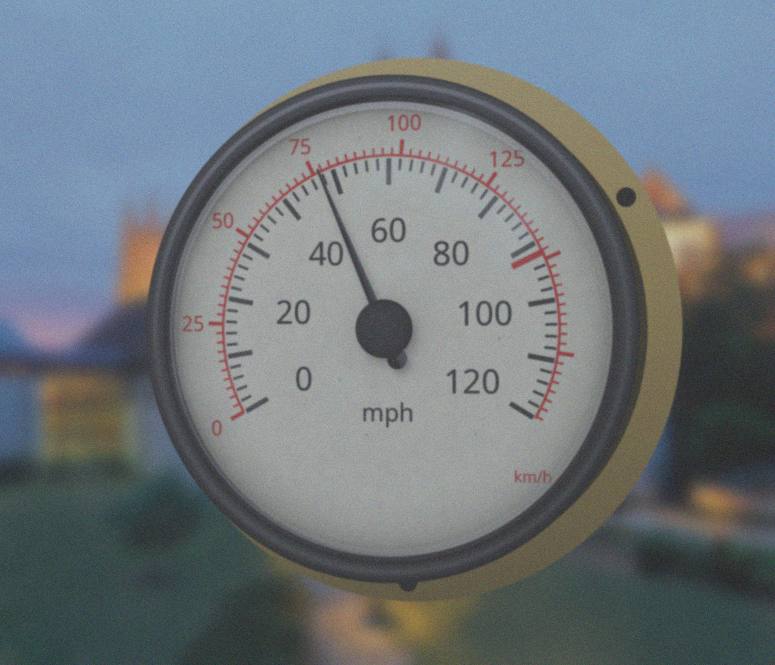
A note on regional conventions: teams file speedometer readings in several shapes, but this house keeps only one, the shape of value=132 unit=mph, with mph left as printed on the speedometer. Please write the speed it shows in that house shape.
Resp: value=48 unit=mph
